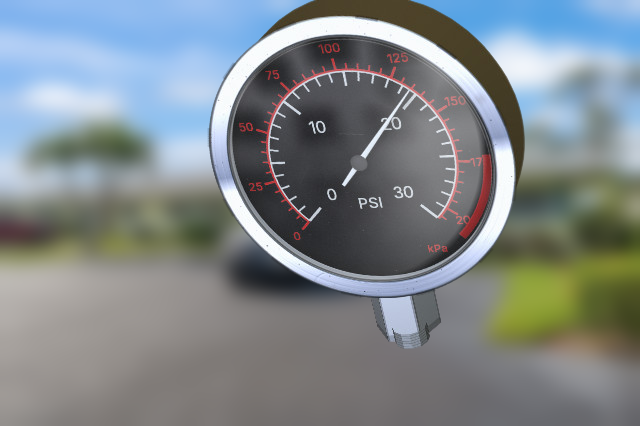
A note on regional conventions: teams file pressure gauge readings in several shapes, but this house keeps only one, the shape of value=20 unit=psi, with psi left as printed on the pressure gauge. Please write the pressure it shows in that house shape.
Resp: value=19.5 unit=psi
